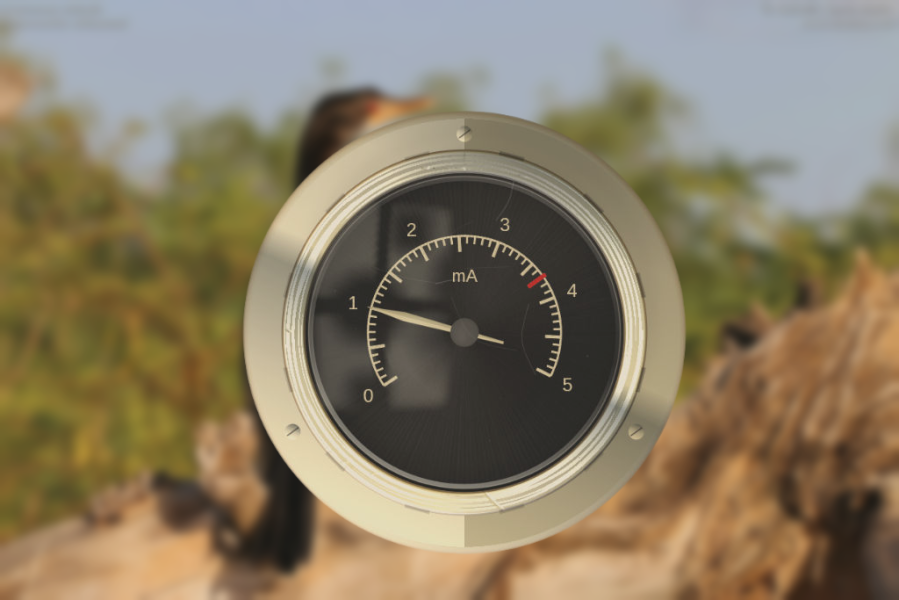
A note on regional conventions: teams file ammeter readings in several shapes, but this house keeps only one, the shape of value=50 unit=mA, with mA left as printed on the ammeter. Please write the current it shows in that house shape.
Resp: value=1 unit=mA
